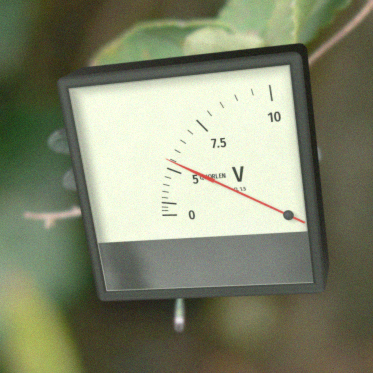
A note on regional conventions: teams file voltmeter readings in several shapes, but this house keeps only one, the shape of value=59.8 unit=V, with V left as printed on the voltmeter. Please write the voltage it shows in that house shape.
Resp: value=5.5 unit=V
